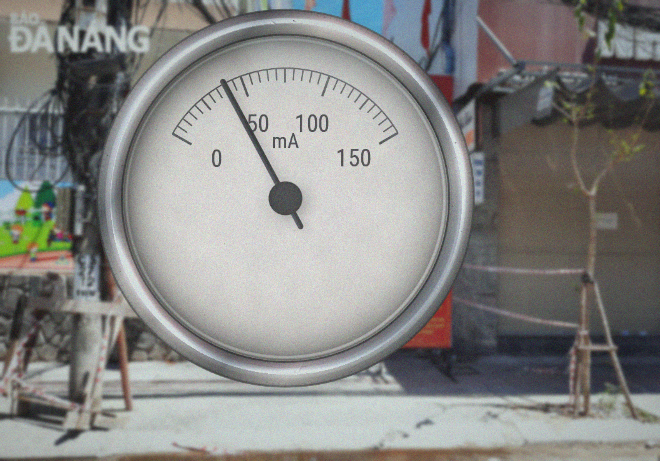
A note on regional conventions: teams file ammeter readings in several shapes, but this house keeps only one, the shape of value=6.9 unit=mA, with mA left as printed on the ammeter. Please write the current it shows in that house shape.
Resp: value=40 unit=mA
